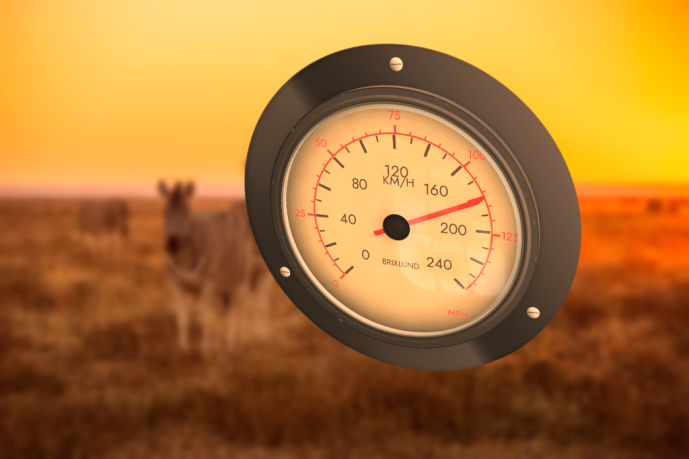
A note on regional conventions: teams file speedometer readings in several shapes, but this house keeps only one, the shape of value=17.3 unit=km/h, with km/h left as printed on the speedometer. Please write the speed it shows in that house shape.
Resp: value=180 unit=km/h
